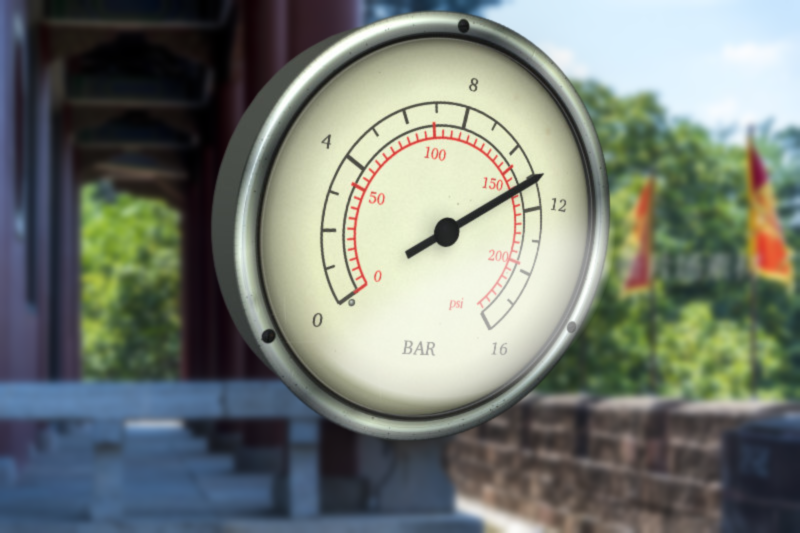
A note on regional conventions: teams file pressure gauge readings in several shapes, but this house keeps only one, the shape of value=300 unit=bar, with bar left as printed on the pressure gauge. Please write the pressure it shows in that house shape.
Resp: value=11 unit=bar
